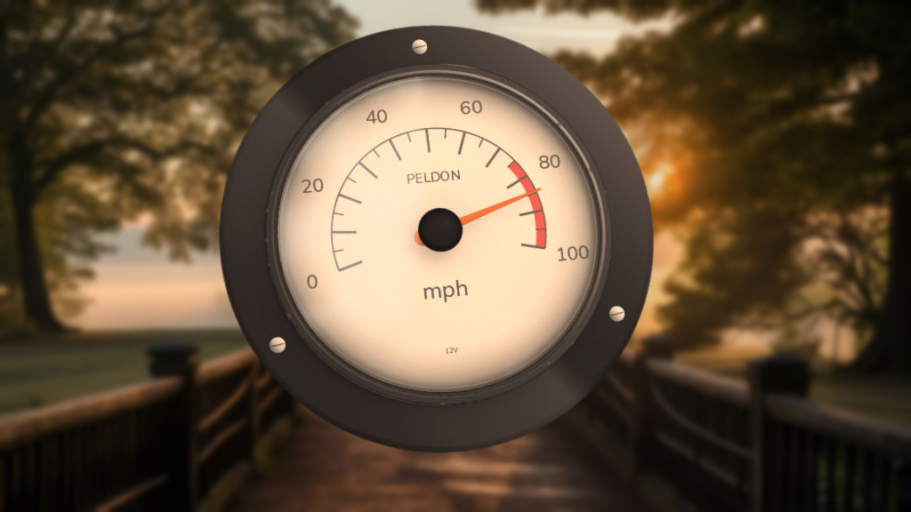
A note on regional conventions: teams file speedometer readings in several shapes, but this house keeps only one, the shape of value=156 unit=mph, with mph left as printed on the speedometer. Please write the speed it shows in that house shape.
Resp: value=85 unit=mph
